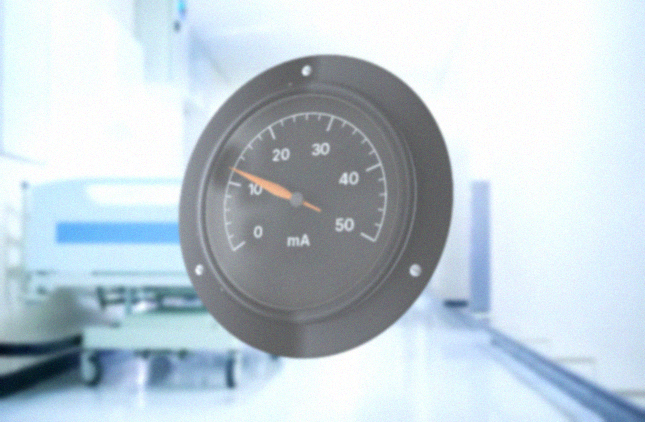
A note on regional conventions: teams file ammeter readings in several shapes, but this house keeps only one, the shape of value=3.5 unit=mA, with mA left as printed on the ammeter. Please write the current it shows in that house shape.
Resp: value=12 unit=mA
